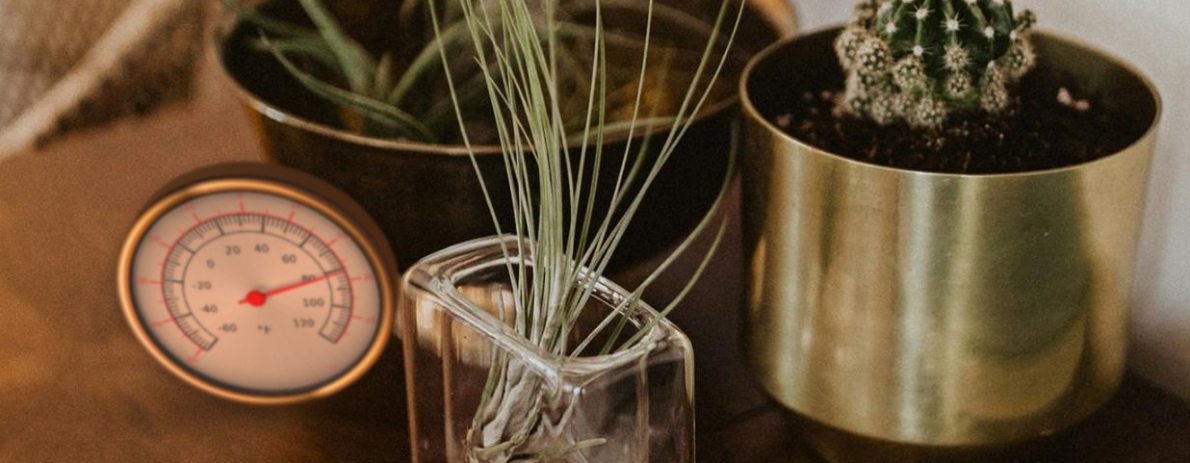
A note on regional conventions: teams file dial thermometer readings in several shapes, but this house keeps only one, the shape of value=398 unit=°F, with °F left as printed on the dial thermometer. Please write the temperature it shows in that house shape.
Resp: value=80 unit=°F
